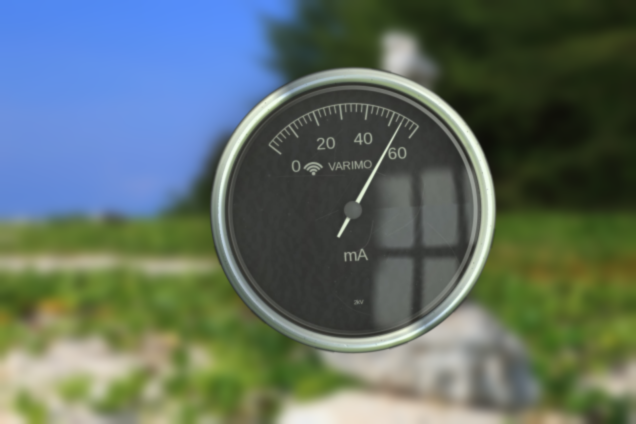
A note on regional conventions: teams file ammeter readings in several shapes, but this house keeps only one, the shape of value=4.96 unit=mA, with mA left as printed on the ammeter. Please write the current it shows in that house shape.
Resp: value=54 unit=mA
